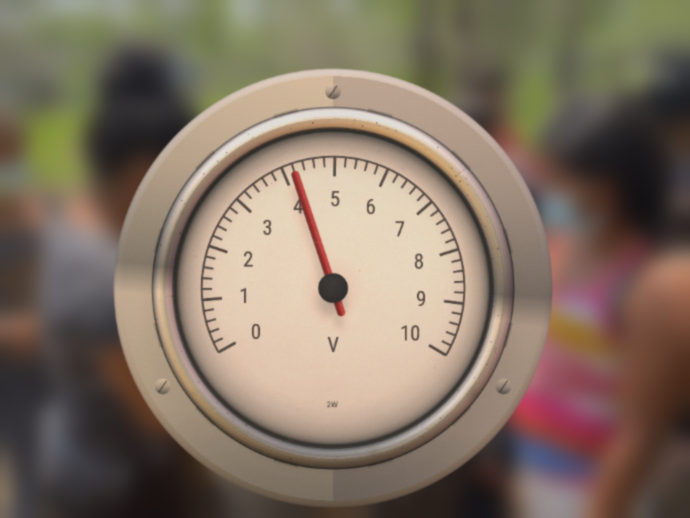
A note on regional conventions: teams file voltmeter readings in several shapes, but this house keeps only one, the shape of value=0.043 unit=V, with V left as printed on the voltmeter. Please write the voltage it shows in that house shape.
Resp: value=4.2 unit=V
